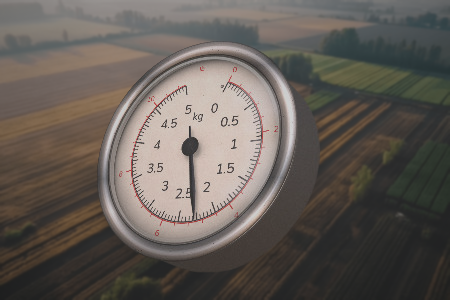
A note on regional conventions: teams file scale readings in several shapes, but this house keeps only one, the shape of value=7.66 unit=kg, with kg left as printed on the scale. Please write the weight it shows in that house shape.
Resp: value=2.25 unit=kg
